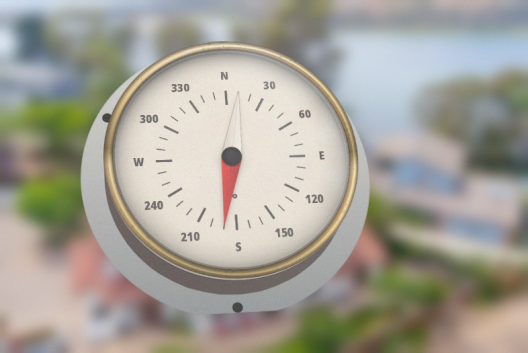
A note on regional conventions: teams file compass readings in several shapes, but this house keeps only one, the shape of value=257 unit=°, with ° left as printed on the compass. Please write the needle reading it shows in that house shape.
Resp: value=190 unit=°
